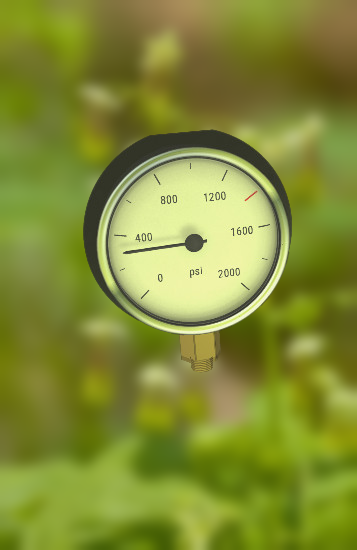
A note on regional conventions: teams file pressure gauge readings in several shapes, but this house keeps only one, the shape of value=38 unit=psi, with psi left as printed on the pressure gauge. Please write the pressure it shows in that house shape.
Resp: value=300 unit=psi
